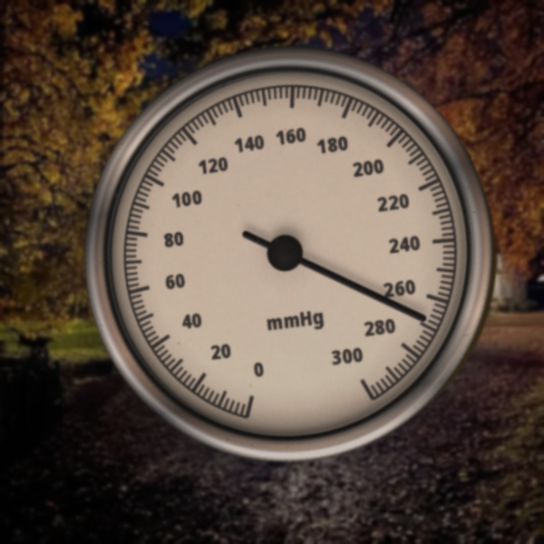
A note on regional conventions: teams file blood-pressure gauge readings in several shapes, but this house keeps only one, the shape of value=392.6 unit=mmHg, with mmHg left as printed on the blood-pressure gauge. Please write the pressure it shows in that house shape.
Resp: value=268 unit=mmHg
